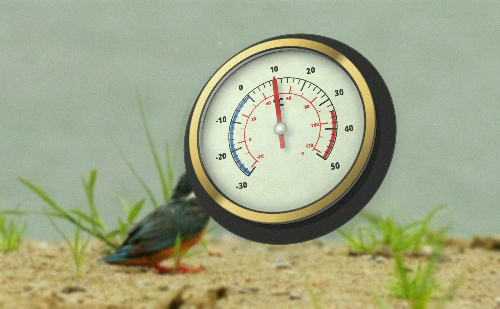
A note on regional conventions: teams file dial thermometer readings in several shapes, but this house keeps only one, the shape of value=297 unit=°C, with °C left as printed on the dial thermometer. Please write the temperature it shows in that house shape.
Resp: value=10 unit=°C
